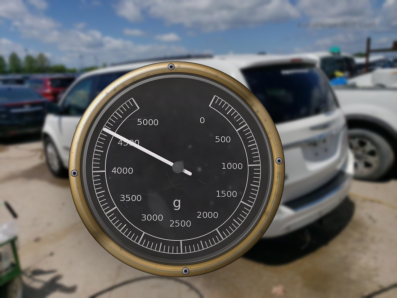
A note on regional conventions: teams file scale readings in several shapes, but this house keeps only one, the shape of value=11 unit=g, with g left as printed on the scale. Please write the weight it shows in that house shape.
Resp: value=4500 unit=g
